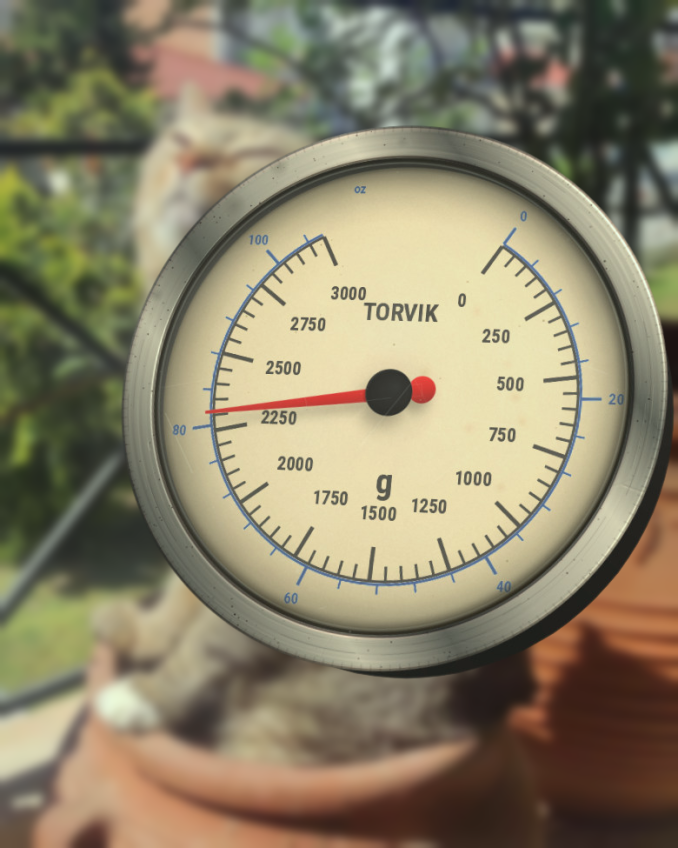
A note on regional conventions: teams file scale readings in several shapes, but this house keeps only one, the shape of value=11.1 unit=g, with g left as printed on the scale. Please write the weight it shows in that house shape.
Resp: value=2300 unit=g
